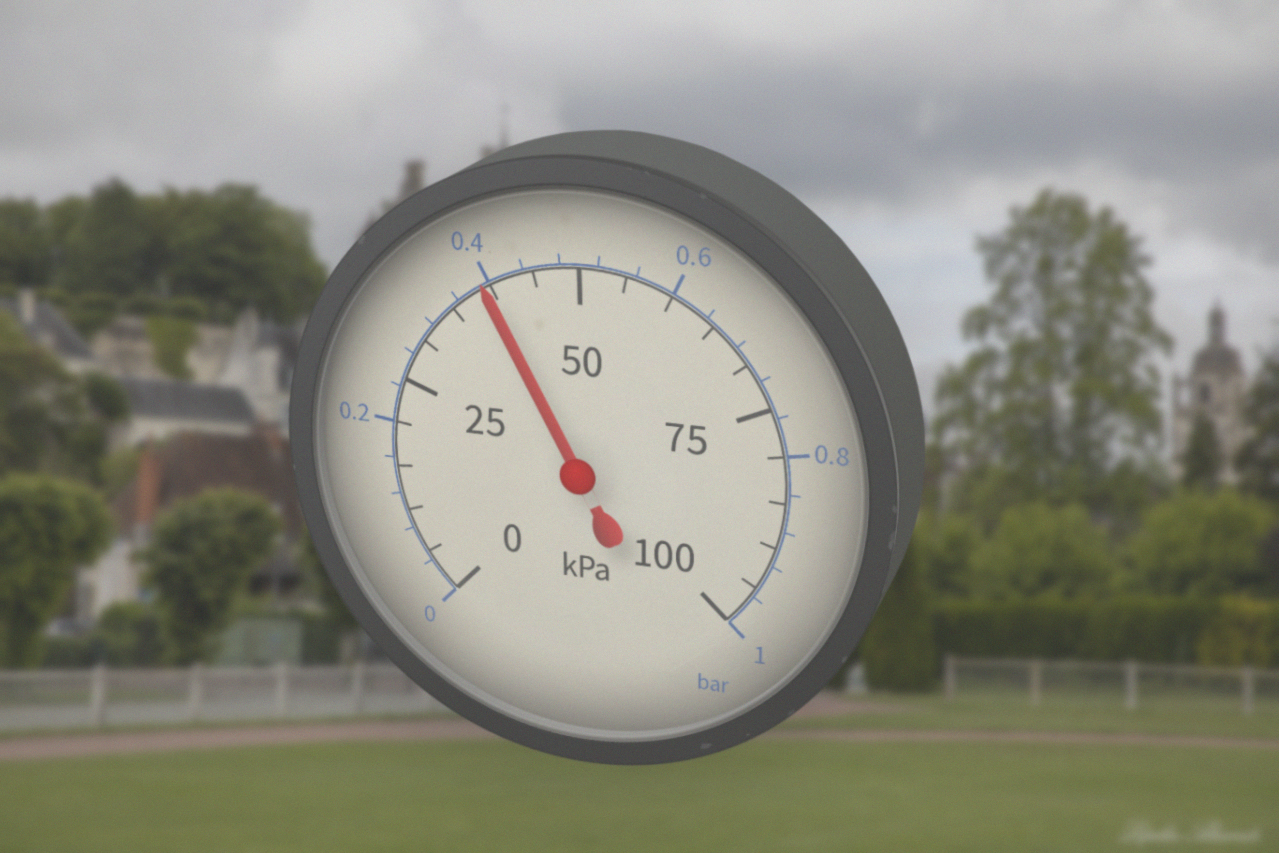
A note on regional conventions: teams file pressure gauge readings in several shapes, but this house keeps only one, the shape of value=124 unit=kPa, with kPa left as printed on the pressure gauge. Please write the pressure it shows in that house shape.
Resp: value=40 unit=kPa
